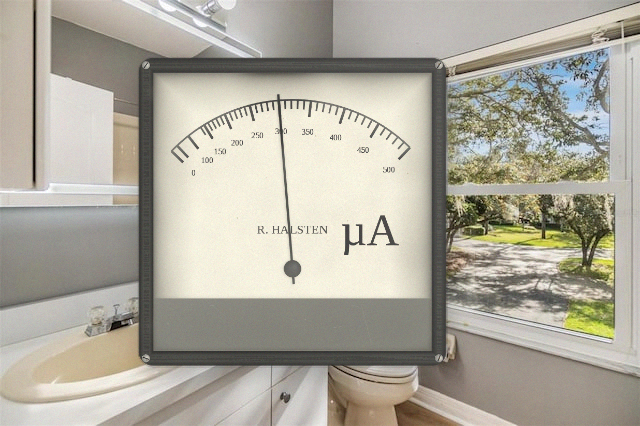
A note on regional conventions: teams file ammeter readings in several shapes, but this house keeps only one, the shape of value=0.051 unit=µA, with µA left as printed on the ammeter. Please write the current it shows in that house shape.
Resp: value=300 unit=µA
